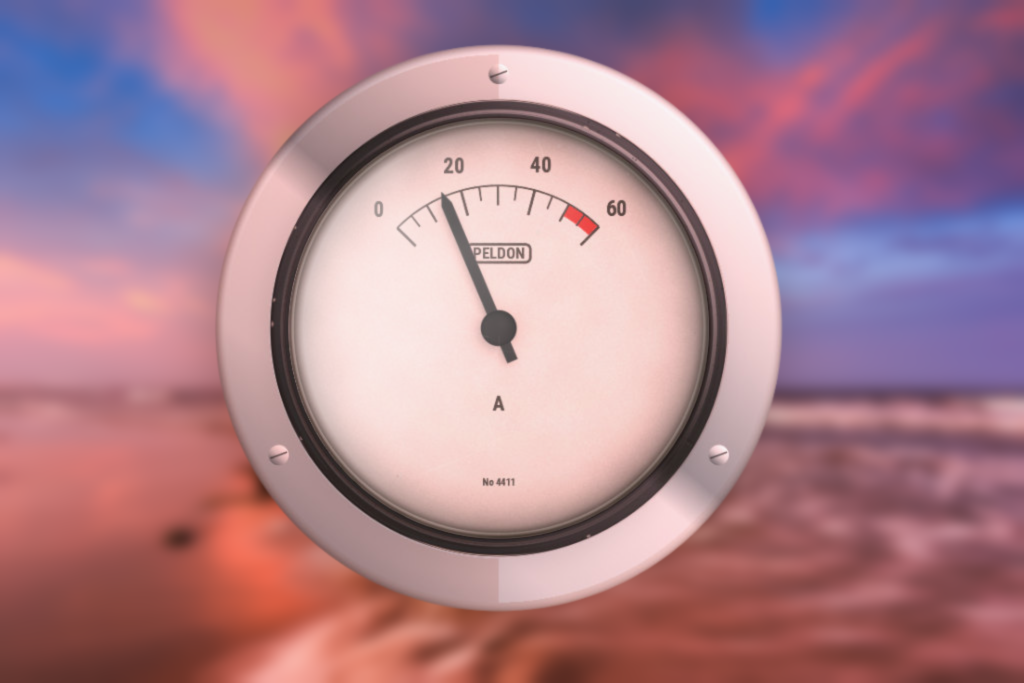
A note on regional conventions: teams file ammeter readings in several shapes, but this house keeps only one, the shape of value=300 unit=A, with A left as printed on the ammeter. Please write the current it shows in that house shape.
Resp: value=15 unit=A
